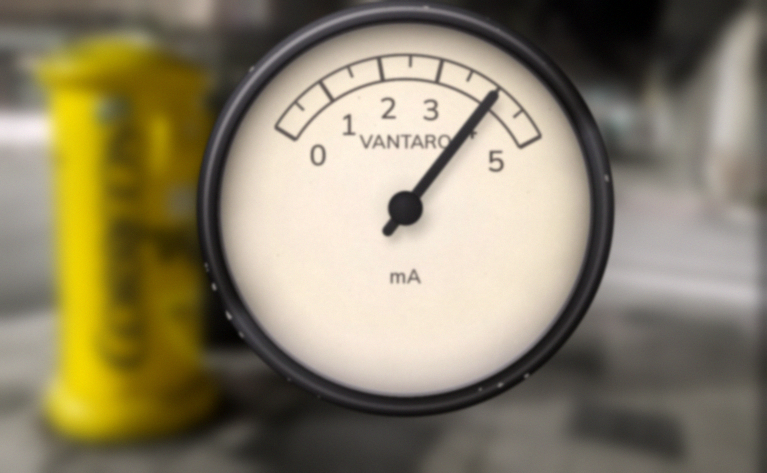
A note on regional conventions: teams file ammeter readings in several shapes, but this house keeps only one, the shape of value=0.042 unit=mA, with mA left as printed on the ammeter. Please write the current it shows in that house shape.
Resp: value=4 unit=mA
